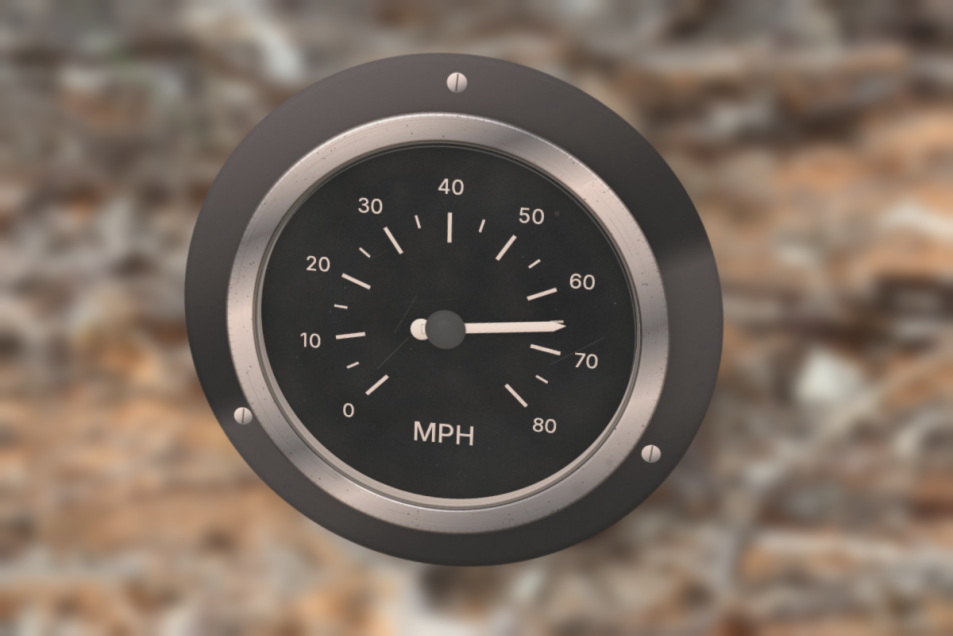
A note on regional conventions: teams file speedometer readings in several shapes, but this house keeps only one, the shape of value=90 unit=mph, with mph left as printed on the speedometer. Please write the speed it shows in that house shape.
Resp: value=65 unit=mph
